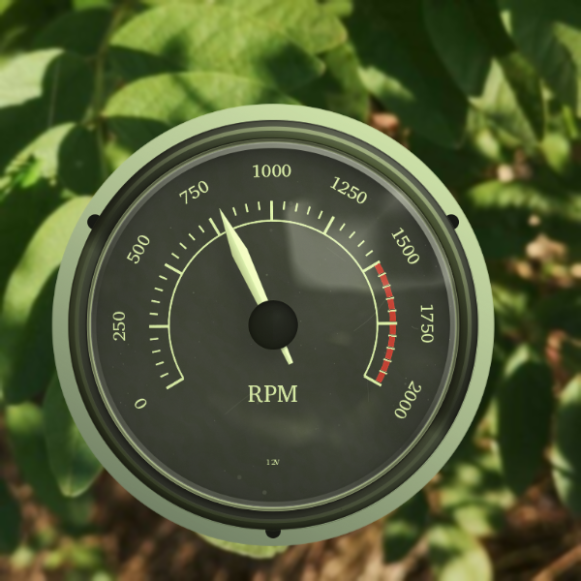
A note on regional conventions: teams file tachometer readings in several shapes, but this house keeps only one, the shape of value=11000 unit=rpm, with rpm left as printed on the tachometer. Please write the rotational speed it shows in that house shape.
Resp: value=800 unit=rpm
